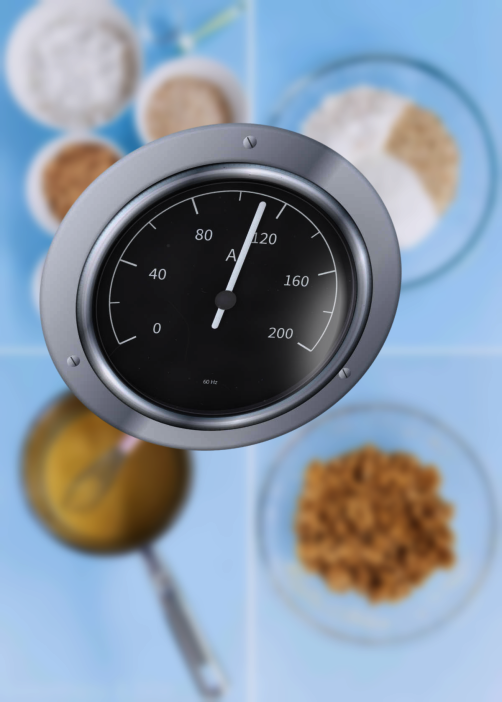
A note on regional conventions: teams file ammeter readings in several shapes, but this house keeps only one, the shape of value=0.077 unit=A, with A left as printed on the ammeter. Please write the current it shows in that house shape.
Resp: value=110 unit=A
